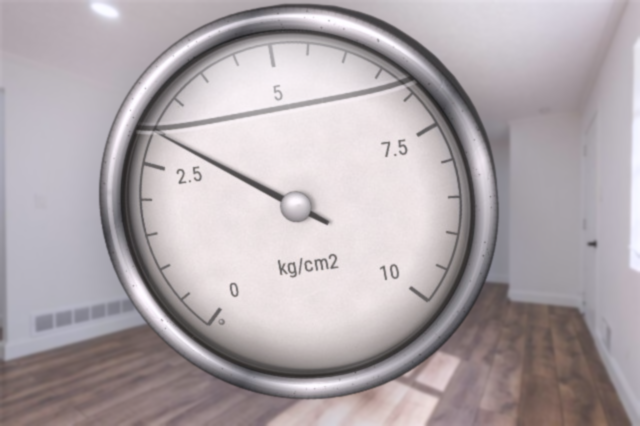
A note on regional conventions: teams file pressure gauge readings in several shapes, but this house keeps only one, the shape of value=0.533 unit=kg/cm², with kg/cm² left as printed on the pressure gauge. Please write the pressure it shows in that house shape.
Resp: value=3 unit=kg/cm²
